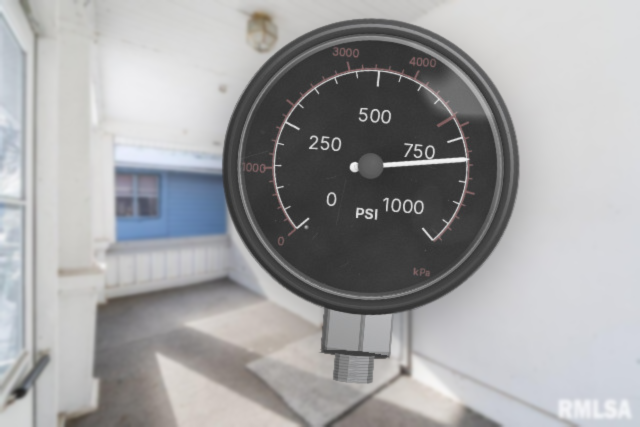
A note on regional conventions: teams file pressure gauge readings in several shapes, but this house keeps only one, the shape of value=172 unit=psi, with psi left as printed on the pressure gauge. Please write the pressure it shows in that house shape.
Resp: value=800 unit=psi
